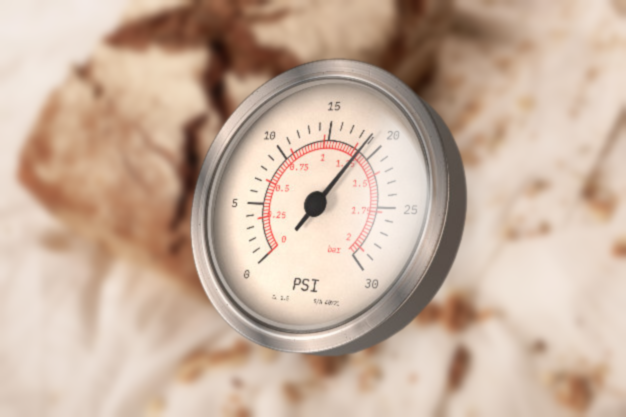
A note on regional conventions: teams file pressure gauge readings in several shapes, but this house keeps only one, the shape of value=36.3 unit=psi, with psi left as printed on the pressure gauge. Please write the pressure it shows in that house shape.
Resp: value=19 unit=psi
